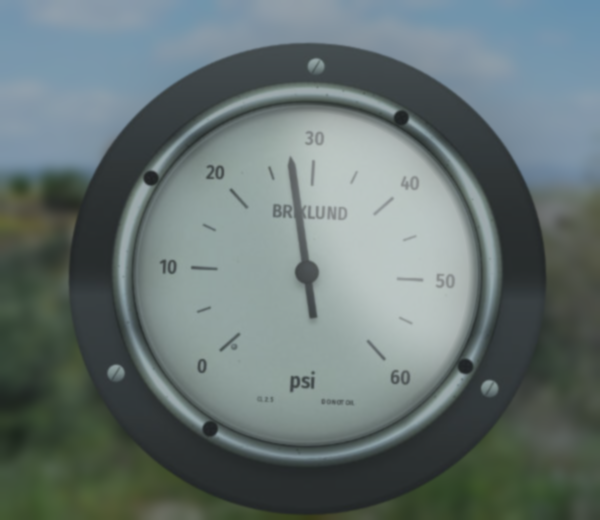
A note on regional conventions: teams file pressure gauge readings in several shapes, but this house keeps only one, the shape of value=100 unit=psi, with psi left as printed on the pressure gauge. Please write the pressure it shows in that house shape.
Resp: value=27.5 unit=psi
